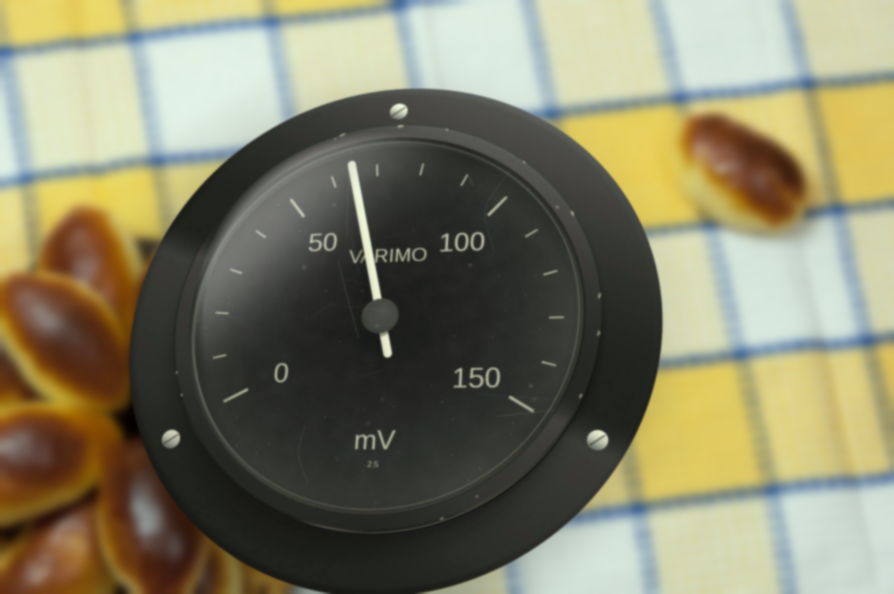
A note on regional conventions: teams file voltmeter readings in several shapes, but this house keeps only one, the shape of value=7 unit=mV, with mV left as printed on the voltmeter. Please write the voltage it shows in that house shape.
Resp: value=65 unit=mV
